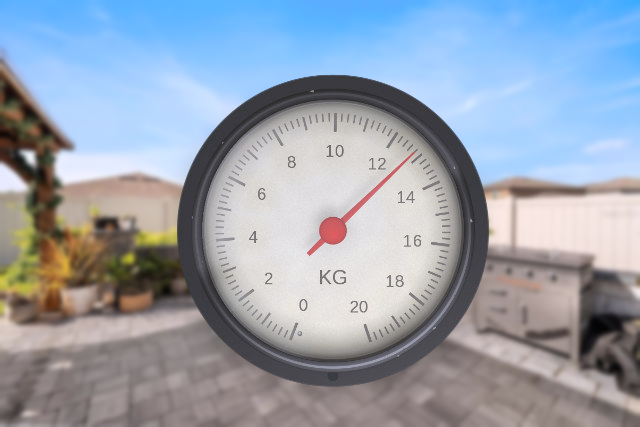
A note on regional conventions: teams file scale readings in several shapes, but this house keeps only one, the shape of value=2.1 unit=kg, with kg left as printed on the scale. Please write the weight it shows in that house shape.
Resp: value=12.8 unit=kg
